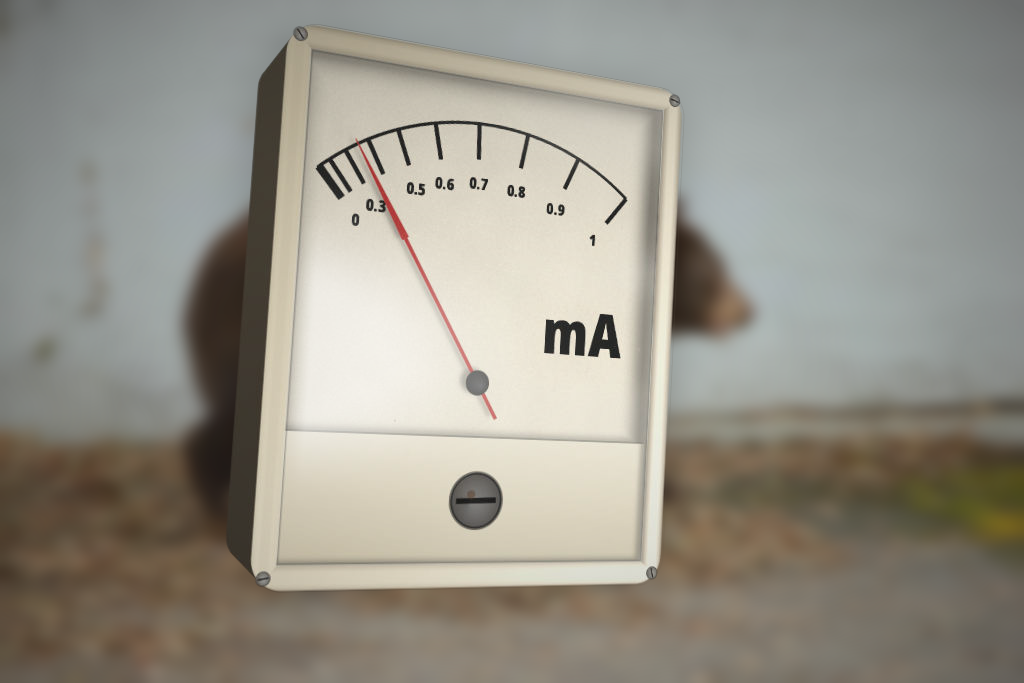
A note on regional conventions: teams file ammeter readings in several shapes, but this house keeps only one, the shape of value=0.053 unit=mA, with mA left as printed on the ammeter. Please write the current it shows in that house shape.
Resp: value=0.35 unit=mA
